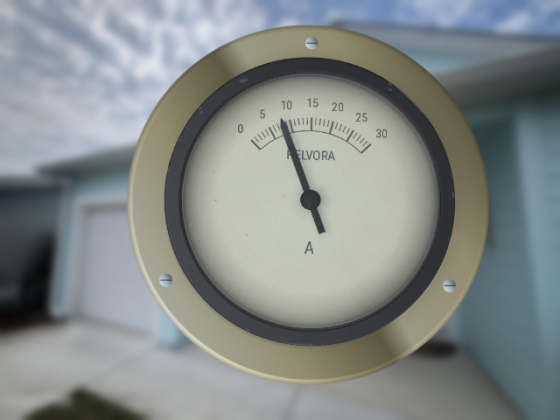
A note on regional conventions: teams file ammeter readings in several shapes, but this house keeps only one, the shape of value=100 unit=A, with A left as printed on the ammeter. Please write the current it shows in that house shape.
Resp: value=8 unit=A
